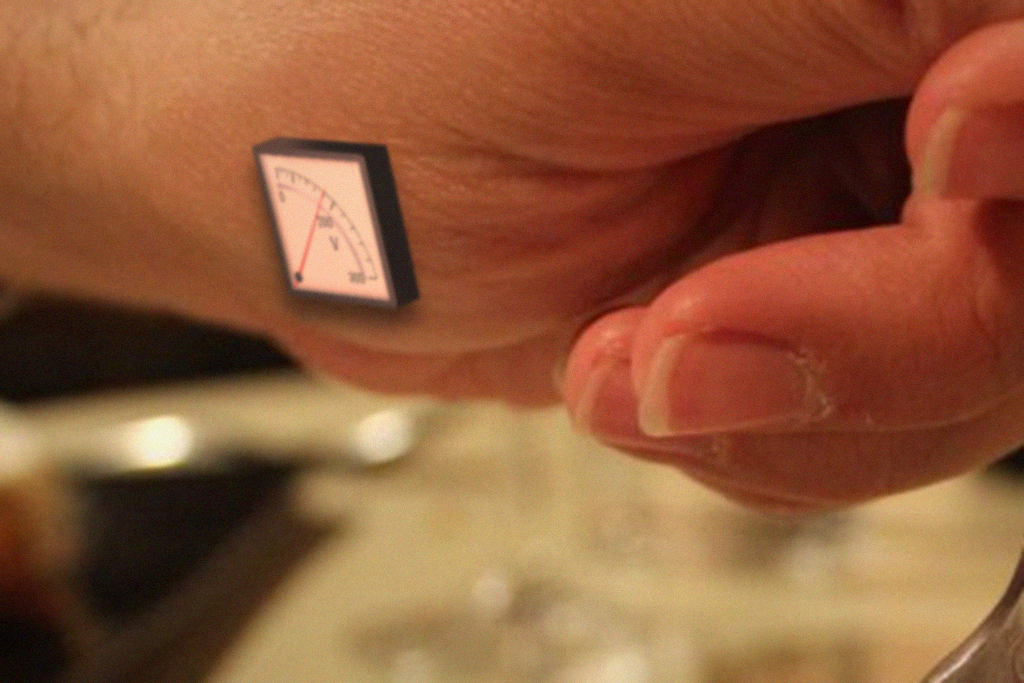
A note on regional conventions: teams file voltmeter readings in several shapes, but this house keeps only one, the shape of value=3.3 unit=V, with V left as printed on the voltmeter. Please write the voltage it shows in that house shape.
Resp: value=180 unit=V
